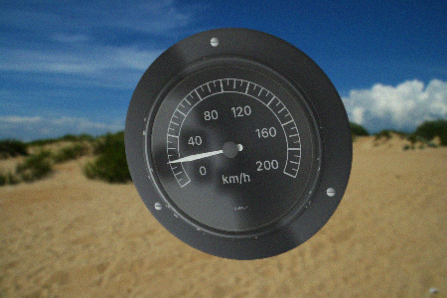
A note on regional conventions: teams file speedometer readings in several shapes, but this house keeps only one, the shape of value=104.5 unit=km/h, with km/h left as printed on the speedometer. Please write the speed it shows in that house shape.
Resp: value=20 unit=km/h
